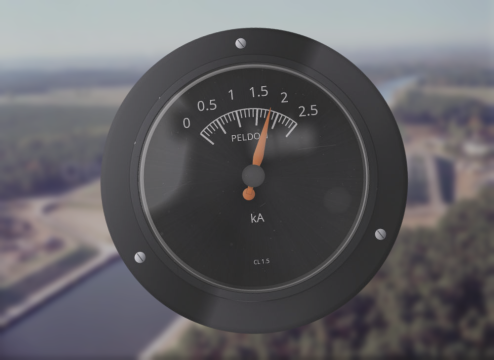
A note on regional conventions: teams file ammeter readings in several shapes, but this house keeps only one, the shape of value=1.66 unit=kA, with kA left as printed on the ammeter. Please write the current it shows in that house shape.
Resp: value=1.8 unit=kA
